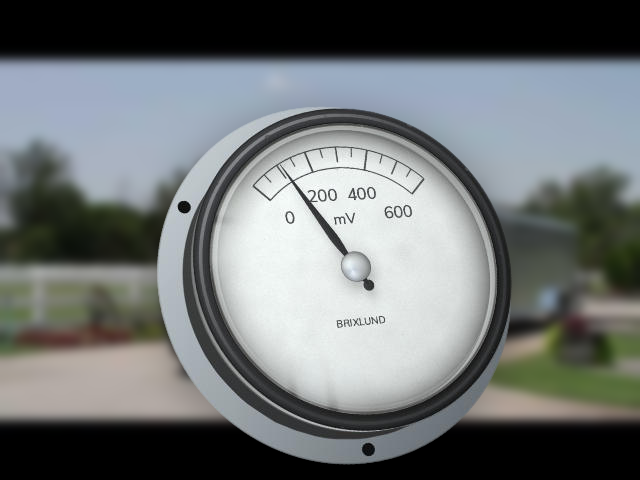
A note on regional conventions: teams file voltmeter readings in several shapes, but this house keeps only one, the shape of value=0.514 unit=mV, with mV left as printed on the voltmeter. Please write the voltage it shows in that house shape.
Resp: value=100 unit=mV
